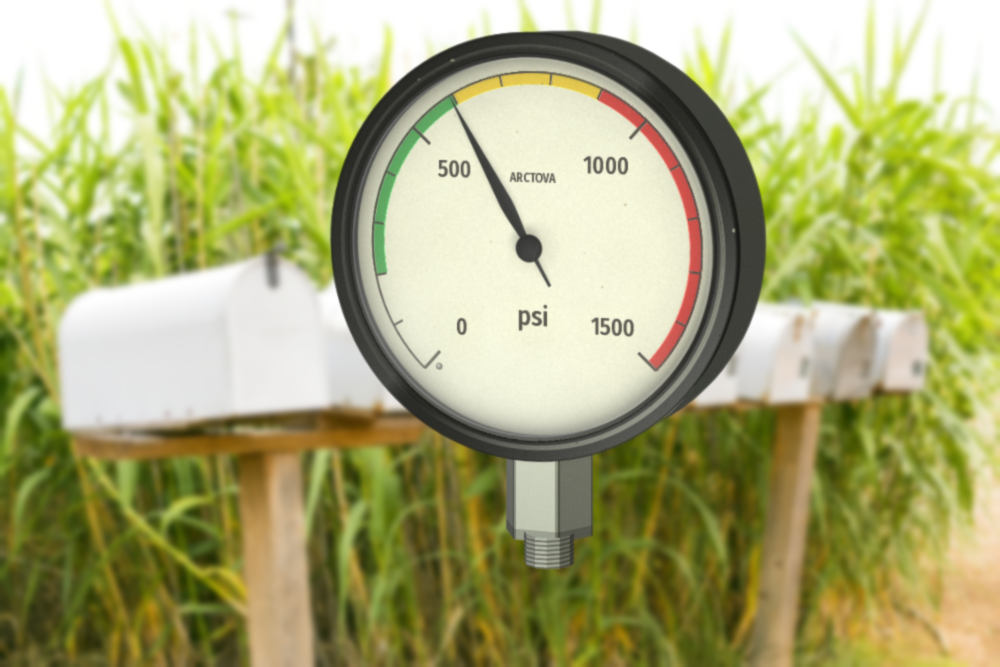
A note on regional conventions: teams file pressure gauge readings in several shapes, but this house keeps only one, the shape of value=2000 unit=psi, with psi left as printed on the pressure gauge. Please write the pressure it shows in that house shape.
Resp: value=600 unit=psi
